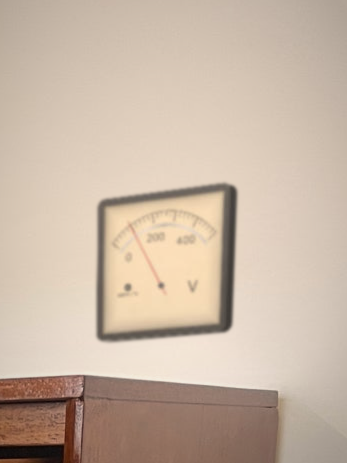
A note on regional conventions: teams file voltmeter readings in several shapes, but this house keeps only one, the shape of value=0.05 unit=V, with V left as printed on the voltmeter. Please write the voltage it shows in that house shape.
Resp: value=100 unit=V
